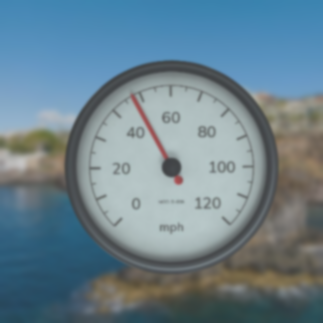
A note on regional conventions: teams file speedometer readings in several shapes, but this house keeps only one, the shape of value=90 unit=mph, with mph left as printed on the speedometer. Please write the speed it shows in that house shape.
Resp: value=47.5 unit=mph
